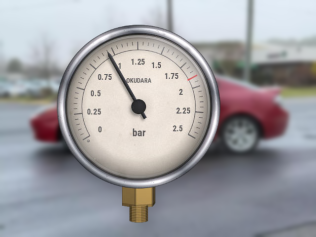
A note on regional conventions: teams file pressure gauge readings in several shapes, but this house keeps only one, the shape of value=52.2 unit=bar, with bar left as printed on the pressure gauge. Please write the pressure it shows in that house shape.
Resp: value=0.95 unit=bar
